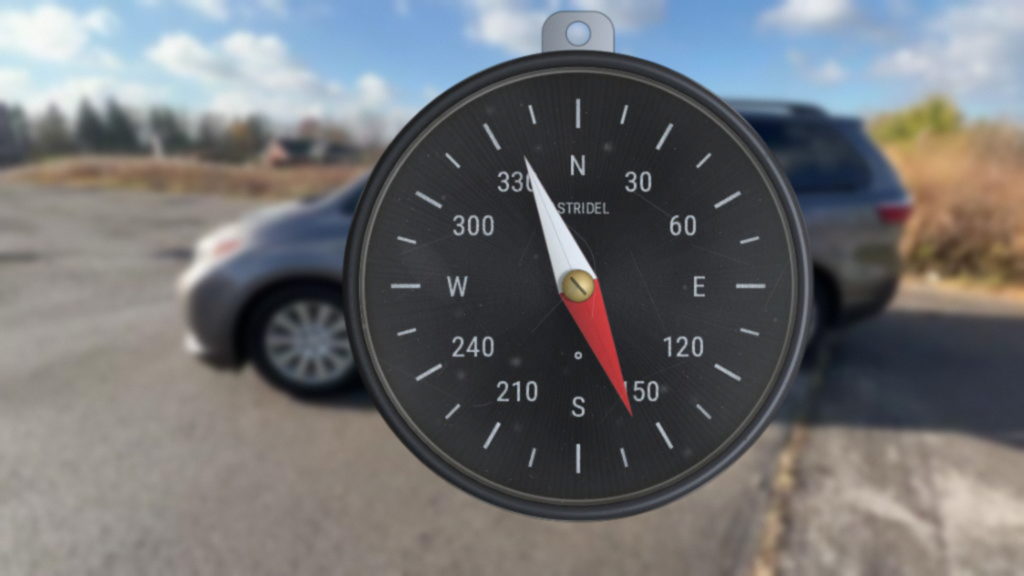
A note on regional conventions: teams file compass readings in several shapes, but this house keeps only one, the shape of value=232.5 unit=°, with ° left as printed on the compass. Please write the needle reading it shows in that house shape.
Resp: value=157.5 unit=°
